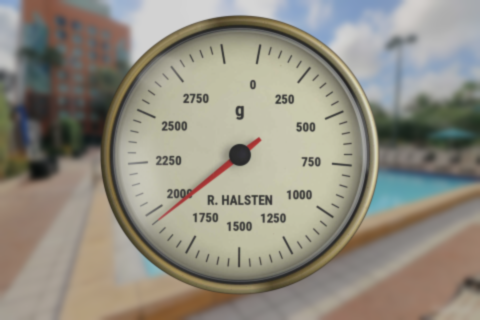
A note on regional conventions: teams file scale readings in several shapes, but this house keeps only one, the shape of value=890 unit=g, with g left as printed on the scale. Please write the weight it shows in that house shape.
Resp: value=1950 unit=g
